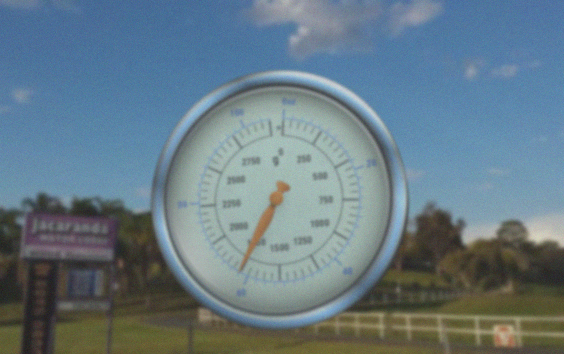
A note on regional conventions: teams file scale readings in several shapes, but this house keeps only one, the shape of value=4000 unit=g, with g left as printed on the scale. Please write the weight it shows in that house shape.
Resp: value=1750 unit=g
